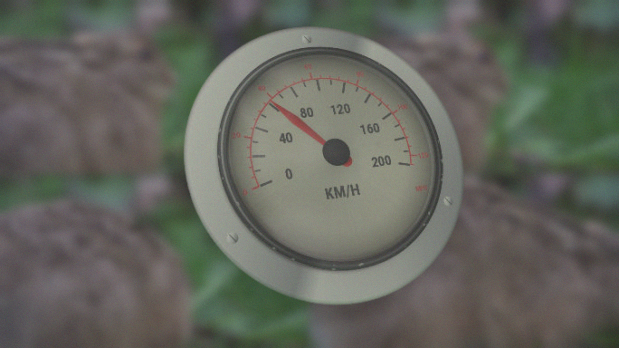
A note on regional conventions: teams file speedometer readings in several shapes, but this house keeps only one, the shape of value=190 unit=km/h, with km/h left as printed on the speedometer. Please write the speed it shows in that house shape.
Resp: value=60 unit=km/h
